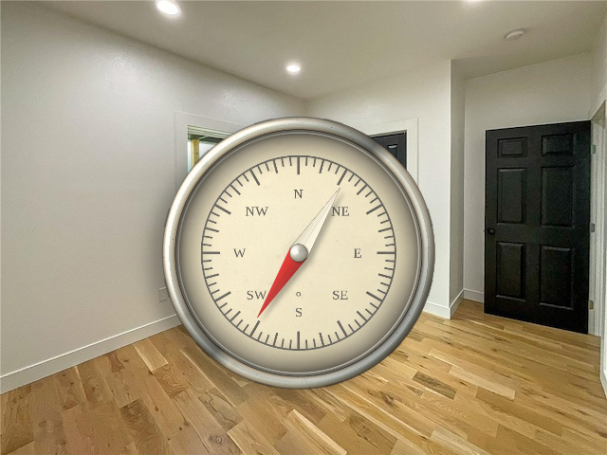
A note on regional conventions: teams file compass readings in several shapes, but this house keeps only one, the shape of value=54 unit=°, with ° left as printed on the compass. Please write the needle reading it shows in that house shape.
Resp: value=212.5 unit=°
